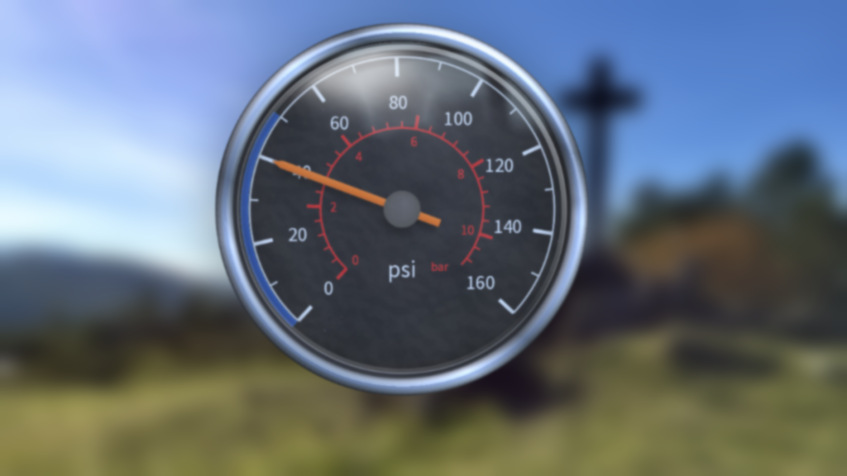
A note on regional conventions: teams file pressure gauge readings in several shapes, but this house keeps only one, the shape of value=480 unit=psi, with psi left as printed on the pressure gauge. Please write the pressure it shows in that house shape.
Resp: value=40 unit=psi
